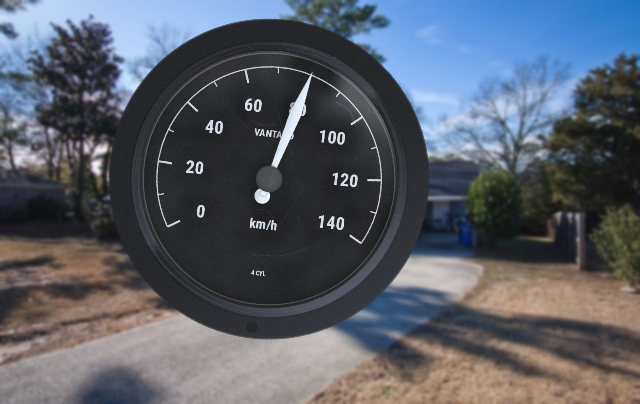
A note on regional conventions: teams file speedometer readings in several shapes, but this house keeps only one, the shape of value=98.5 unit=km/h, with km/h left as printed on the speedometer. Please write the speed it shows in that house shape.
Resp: value=80 unit=km/h
